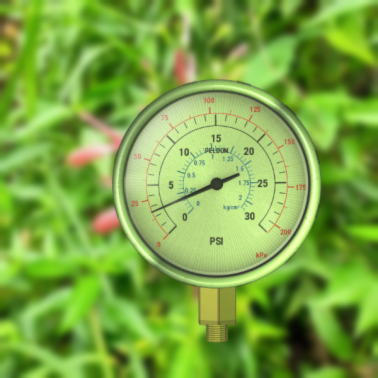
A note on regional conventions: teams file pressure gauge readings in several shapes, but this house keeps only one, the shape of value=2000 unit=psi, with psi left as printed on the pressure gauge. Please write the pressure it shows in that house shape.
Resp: value=2.5 unit=psi
